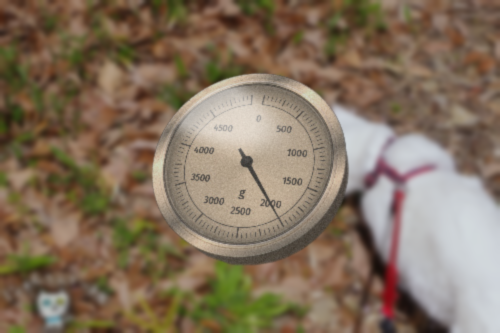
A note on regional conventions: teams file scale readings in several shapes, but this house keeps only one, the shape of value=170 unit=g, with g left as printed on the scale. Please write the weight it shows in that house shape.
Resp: value=2000 unit=g
